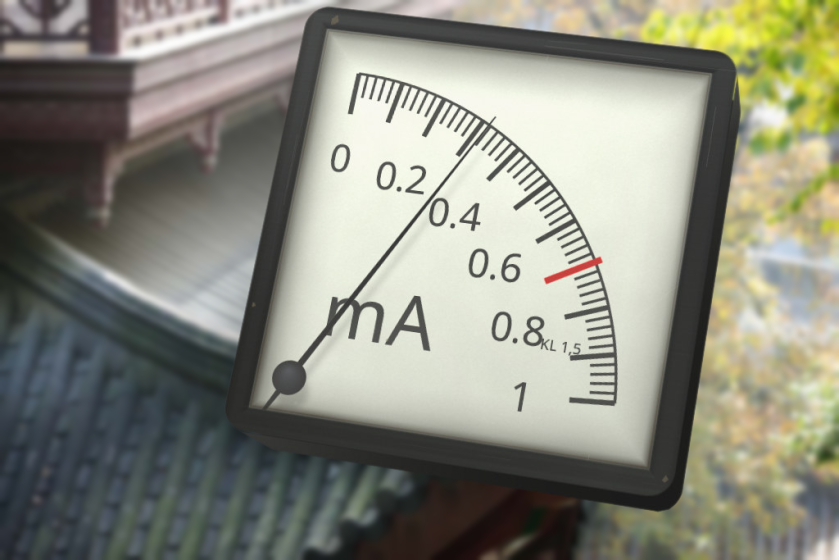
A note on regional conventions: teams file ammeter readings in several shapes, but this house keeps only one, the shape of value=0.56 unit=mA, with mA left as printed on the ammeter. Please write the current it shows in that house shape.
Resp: value=0.32 unit=mA
